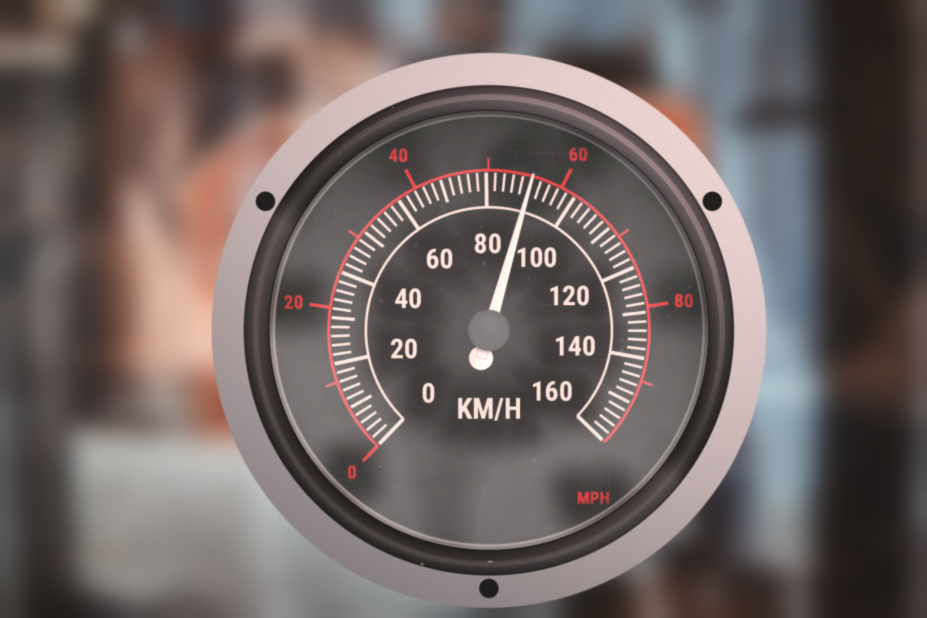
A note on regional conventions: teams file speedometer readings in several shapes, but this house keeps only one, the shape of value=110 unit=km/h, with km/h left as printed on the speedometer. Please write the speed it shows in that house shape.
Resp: value=90 unit=km/h
